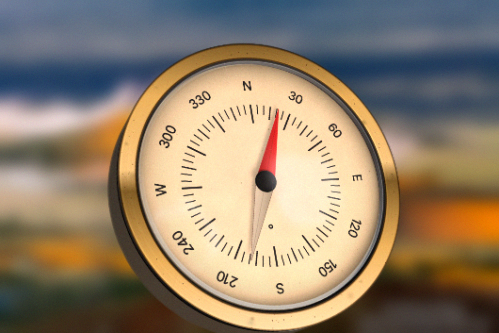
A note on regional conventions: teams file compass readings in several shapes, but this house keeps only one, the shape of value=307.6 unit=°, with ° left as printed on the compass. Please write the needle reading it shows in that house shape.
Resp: value=20 unit=°
